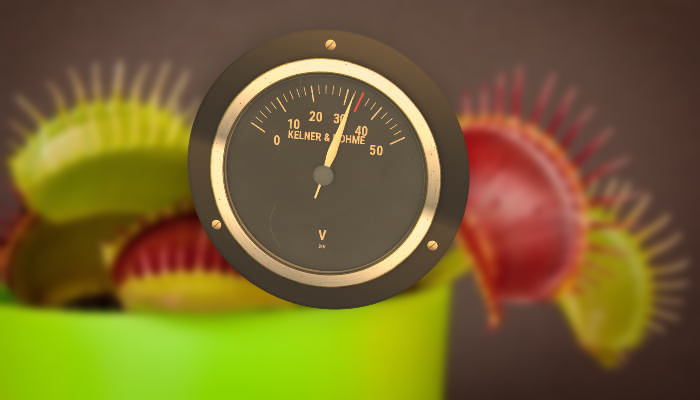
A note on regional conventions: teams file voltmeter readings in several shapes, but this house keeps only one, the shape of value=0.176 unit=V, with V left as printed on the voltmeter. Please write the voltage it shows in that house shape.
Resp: value=32 unit=V
